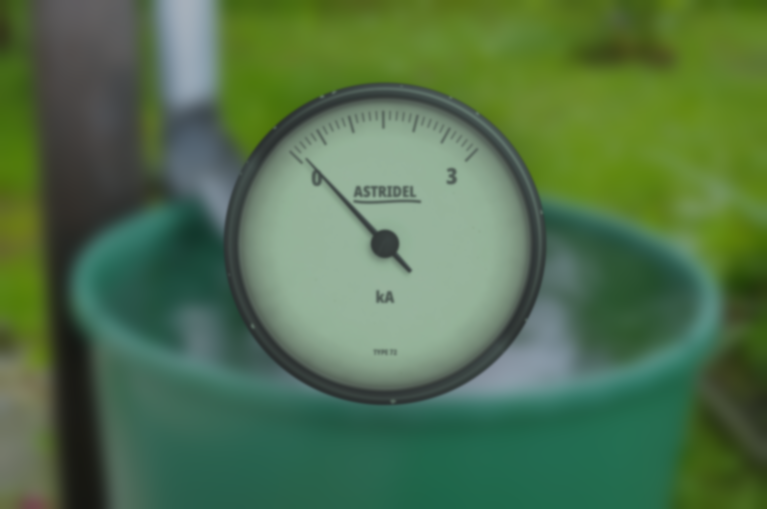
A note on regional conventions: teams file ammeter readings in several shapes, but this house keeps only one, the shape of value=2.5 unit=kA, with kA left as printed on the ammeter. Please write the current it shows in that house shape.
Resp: value=0.1 unit=kA
